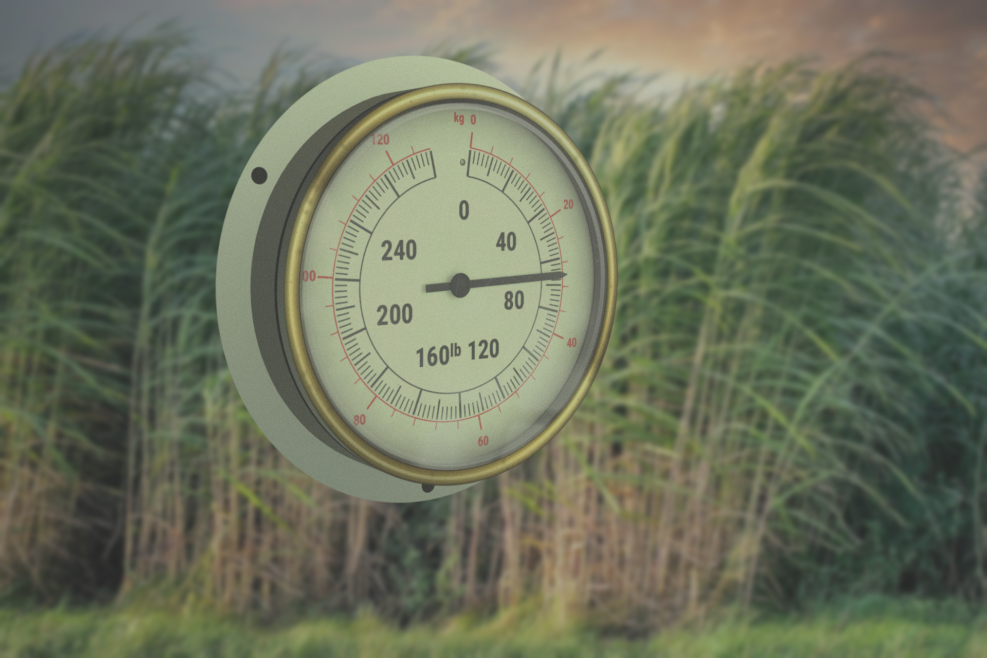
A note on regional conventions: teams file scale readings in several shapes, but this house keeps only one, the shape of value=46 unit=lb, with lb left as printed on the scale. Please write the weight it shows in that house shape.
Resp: value=66 unit=lb
